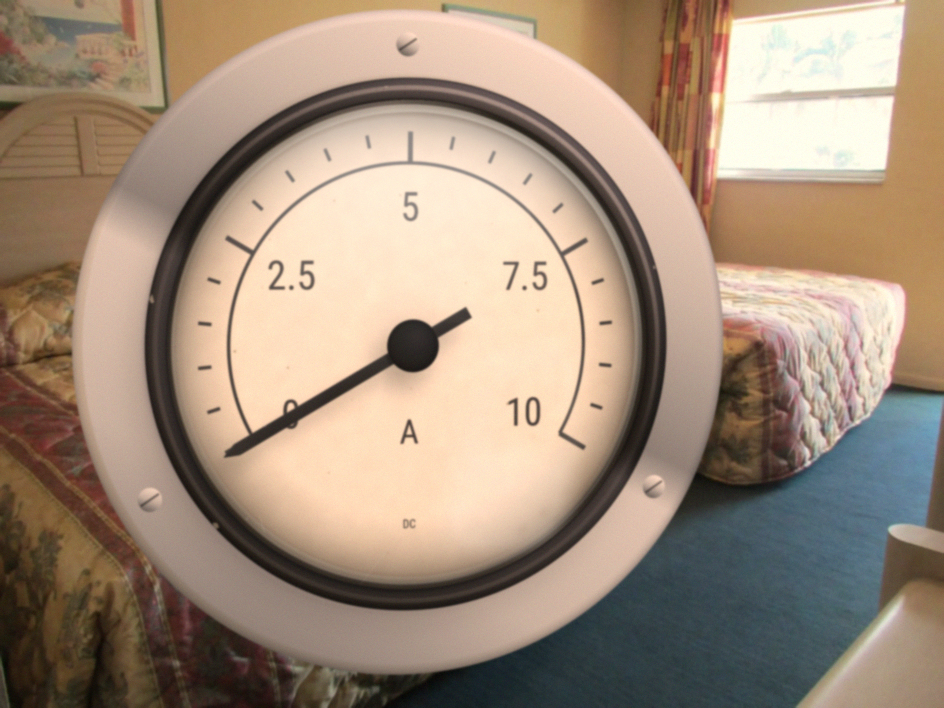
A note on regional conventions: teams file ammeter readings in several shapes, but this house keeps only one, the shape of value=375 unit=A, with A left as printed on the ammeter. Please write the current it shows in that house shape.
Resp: value=0 unit=A
